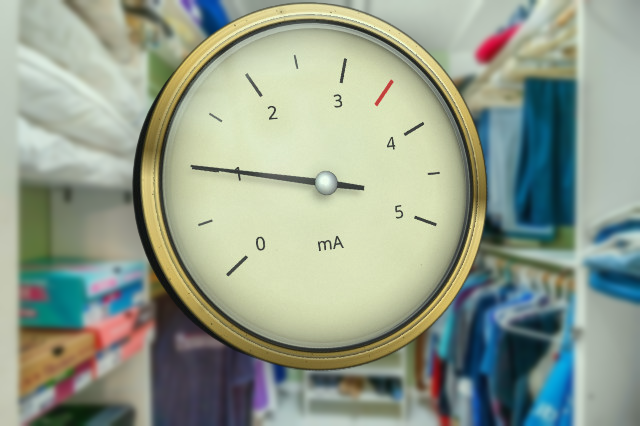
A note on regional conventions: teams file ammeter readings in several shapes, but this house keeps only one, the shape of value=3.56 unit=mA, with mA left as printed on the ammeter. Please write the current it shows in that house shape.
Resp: value=1 unit=mA
